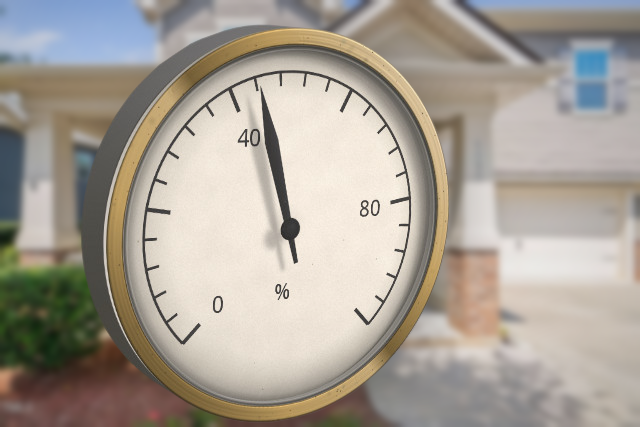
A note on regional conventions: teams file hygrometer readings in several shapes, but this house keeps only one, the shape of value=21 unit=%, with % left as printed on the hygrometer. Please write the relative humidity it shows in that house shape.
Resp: value=44 unit=%
